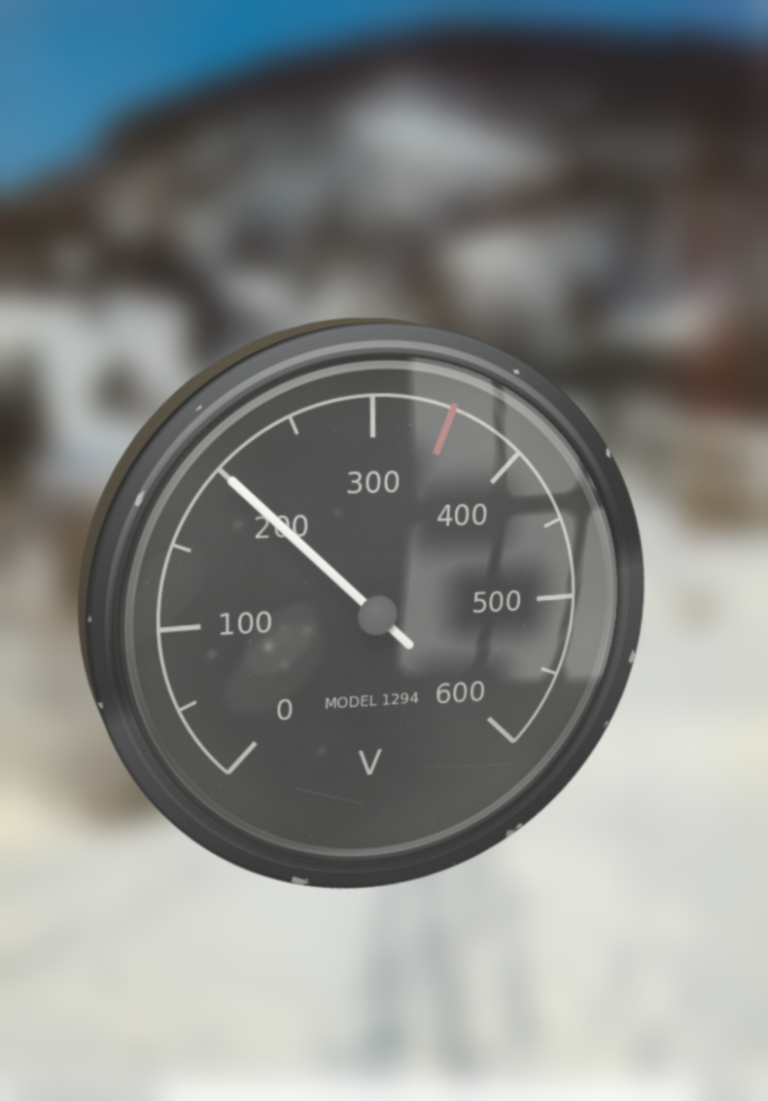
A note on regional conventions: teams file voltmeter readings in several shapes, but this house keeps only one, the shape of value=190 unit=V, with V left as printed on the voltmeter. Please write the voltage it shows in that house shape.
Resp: value=200 unit=V
